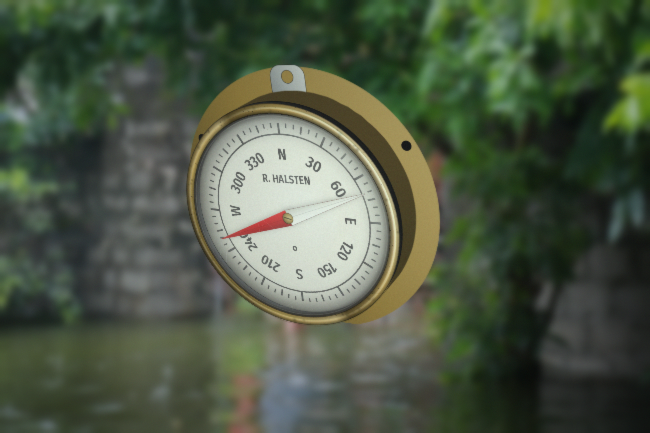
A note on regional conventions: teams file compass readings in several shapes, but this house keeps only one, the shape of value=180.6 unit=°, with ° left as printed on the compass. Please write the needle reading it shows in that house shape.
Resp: value=250 unit=°
